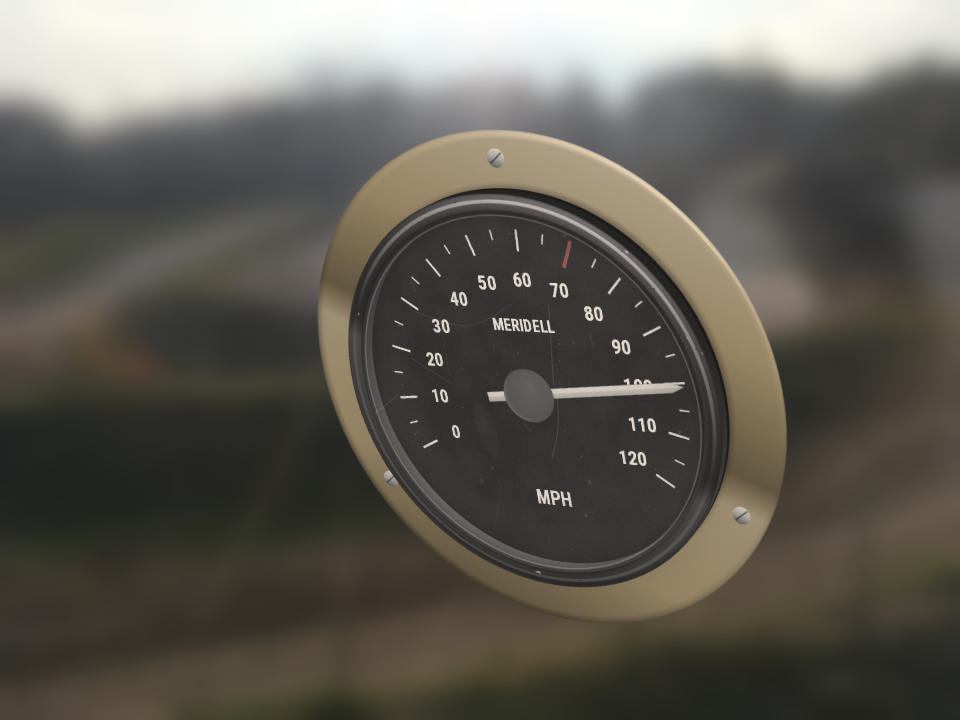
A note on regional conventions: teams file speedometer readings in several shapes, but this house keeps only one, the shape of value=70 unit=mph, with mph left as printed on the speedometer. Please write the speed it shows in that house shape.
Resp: value=100 unit=mph
